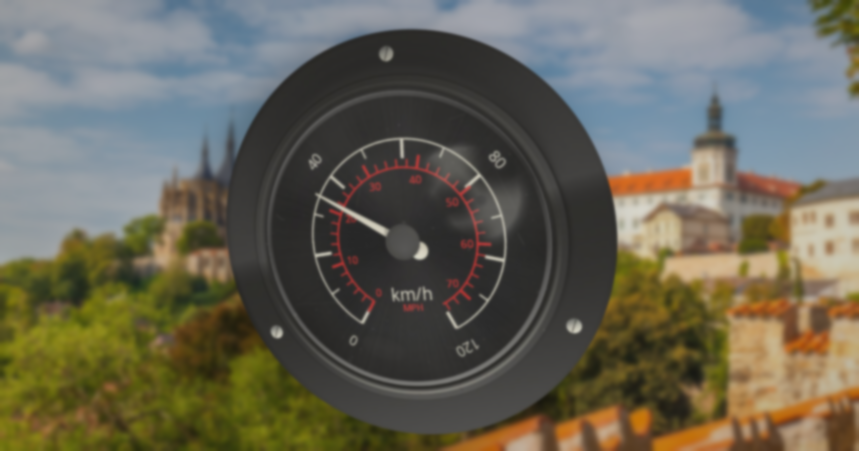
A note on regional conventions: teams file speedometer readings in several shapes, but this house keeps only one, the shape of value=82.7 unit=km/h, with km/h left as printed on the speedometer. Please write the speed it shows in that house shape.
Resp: value=35 unit=km/h
